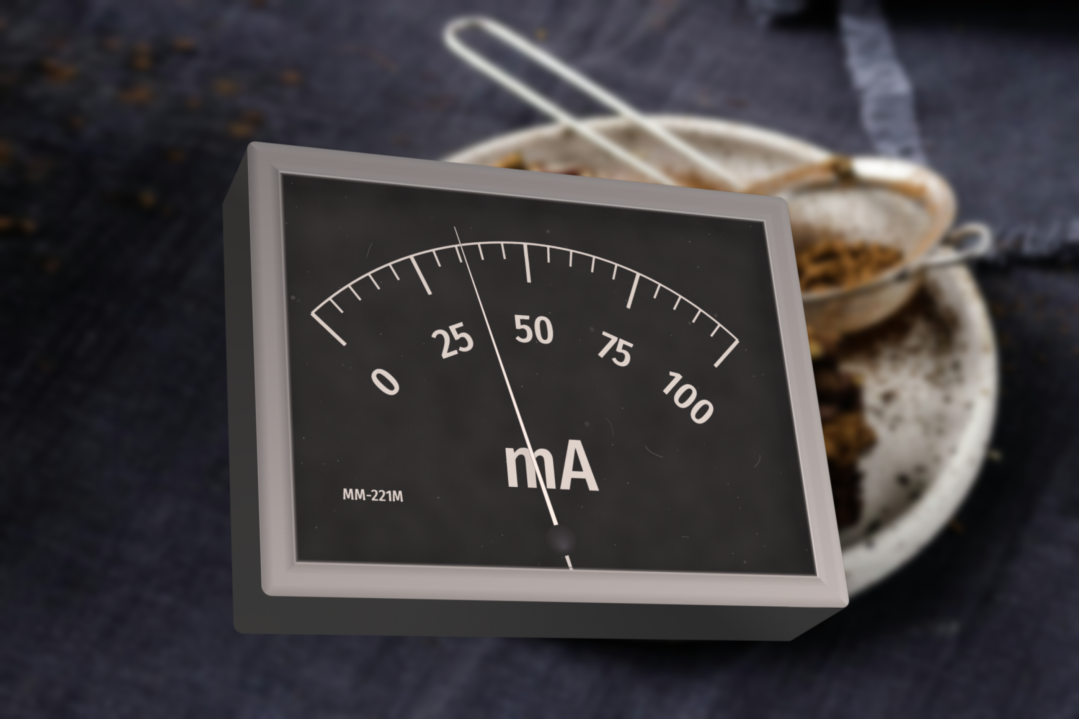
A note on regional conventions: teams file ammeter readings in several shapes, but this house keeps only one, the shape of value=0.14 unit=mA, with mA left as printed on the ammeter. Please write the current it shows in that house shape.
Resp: value=35 unit=mA
